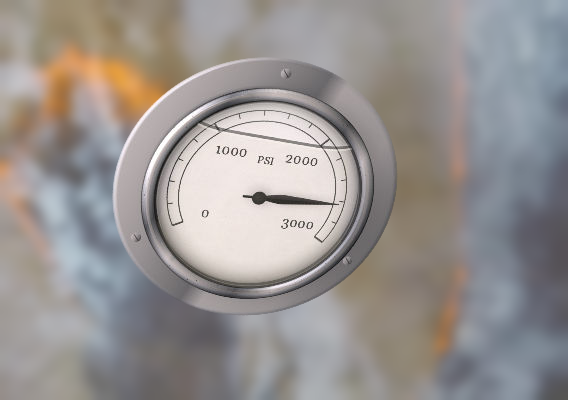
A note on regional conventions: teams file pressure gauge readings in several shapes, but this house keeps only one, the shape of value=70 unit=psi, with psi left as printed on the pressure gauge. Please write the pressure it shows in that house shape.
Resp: value=2600 unit=psi
